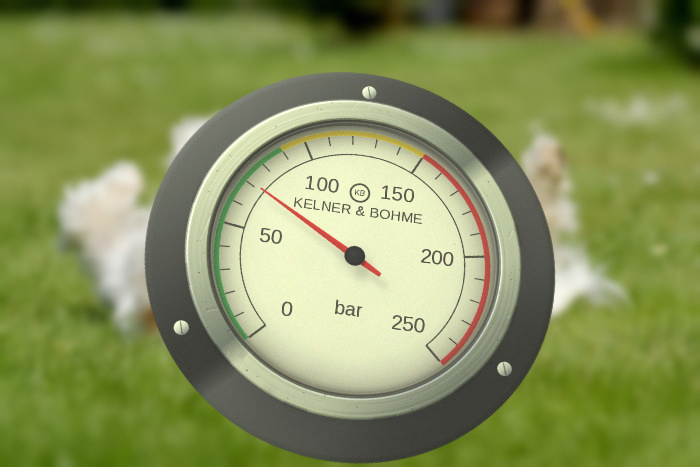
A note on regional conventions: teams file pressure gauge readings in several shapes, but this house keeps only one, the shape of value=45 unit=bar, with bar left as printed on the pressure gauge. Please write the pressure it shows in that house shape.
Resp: value=70 unit=bar
